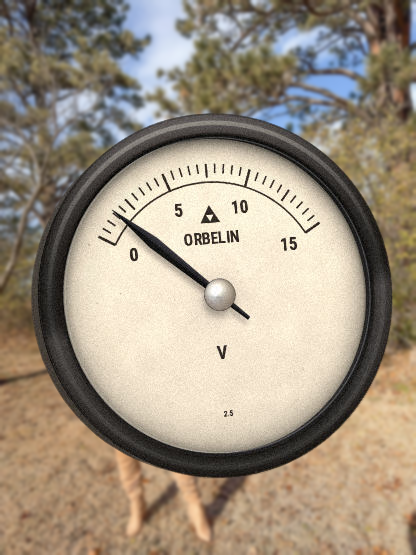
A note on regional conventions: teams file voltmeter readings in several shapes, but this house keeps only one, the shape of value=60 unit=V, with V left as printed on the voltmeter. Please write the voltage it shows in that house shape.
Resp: value=1.5 unit=V
